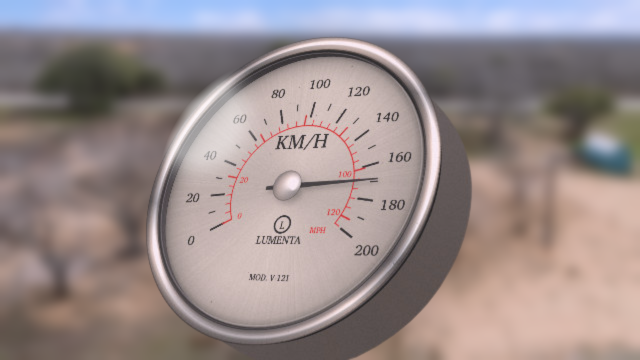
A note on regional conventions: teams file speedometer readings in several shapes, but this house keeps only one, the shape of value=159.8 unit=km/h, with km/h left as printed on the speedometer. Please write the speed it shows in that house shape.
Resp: value=170 unit=km/h
